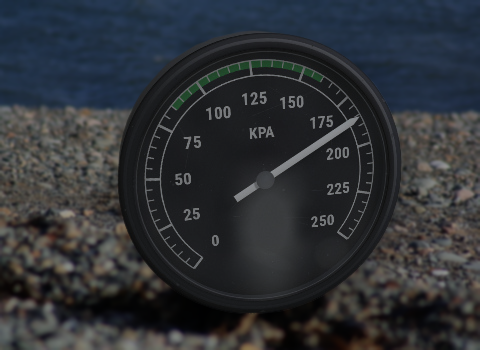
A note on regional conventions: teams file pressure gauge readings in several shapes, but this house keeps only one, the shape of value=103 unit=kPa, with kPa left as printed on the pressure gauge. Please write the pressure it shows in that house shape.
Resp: value=185 unit=kPa
